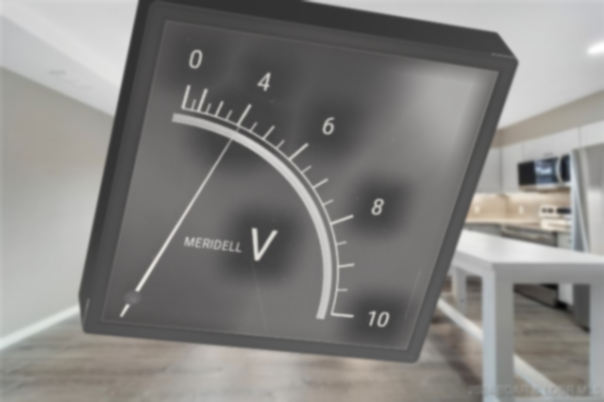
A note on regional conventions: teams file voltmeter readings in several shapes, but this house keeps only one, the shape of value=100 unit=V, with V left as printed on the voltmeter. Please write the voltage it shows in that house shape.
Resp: value=4 unit=V
